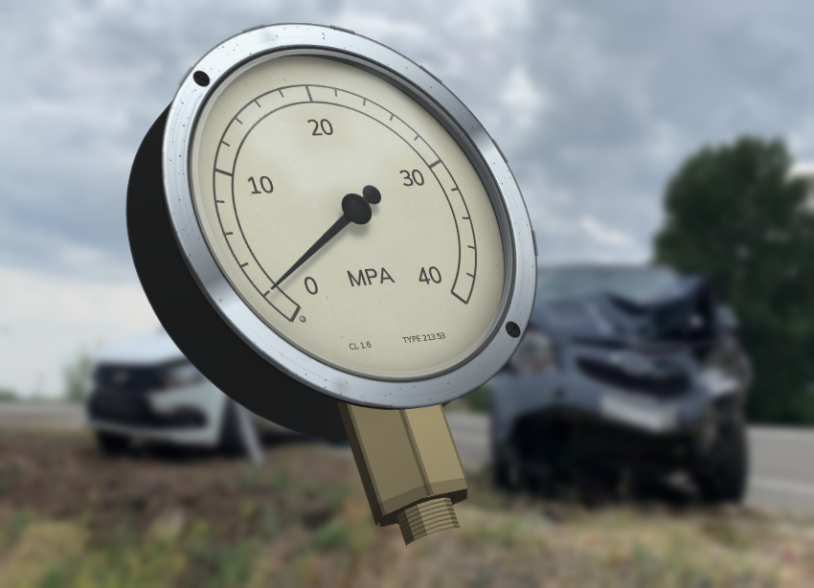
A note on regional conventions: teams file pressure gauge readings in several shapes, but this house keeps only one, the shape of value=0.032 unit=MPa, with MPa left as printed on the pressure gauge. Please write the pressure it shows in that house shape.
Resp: value=2 unit=MPa
